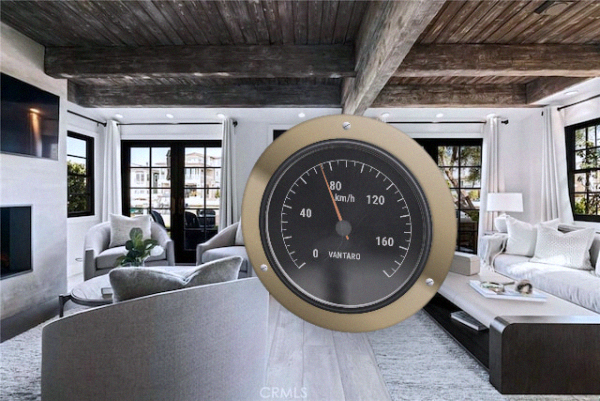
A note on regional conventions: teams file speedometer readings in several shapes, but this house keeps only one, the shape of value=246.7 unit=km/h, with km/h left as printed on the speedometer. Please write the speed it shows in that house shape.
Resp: value=75 unit=km/h
